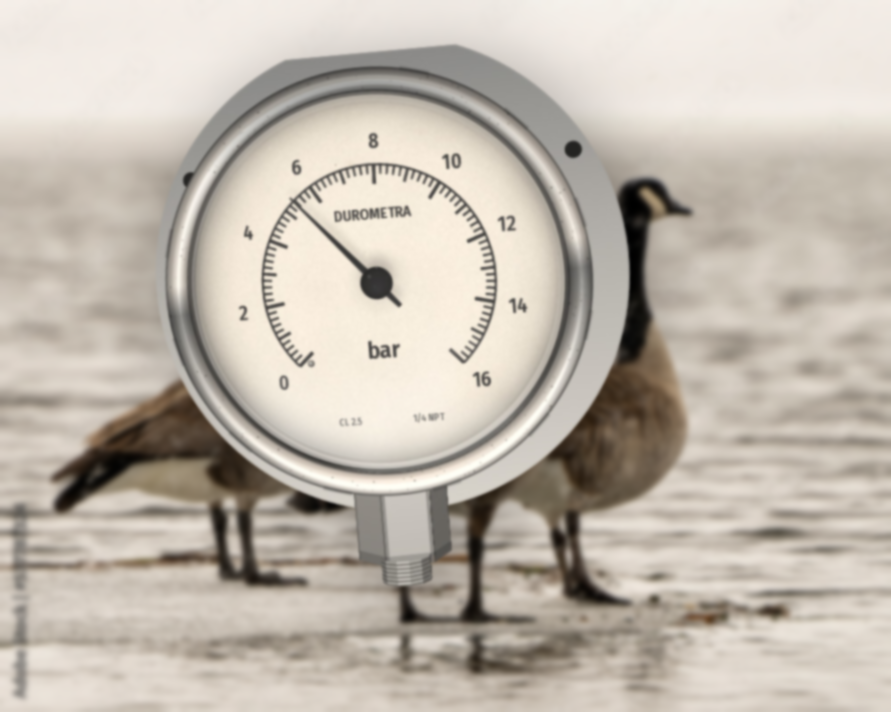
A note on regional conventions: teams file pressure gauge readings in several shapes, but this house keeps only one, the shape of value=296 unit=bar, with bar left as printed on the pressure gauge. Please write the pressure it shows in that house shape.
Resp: value=5.4 unit=bar
